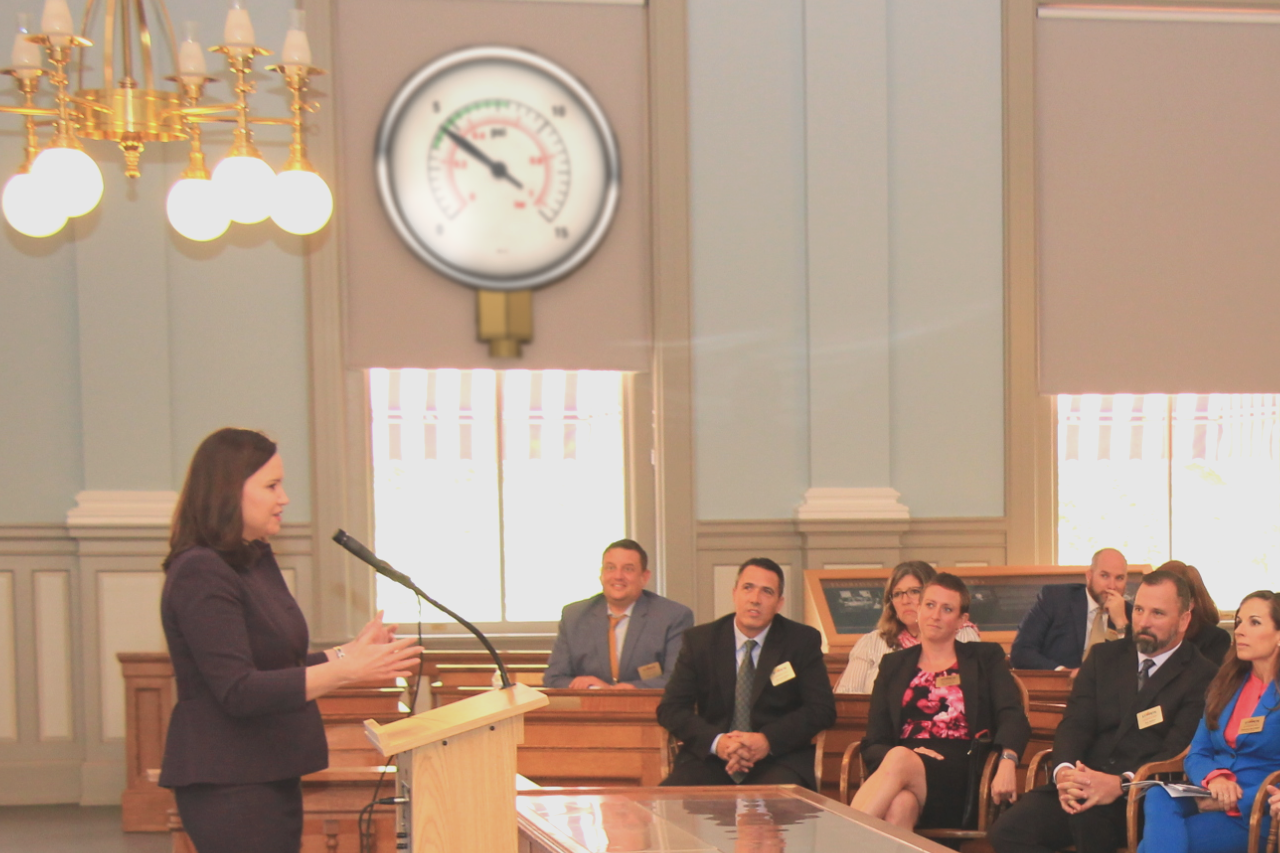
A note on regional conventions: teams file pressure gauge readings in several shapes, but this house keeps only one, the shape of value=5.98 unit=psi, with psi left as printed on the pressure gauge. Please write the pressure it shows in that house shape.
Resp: value=4.5 unit=psi
